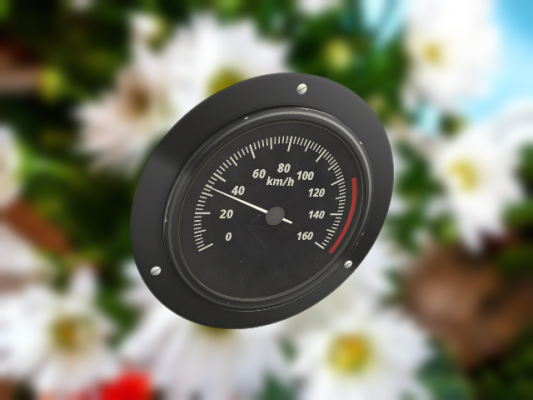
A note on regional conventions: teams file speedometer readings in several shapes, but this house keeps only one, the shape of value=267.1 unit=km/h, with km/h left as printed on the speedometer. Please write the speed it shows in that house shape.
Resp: value=34 unit=km/h
